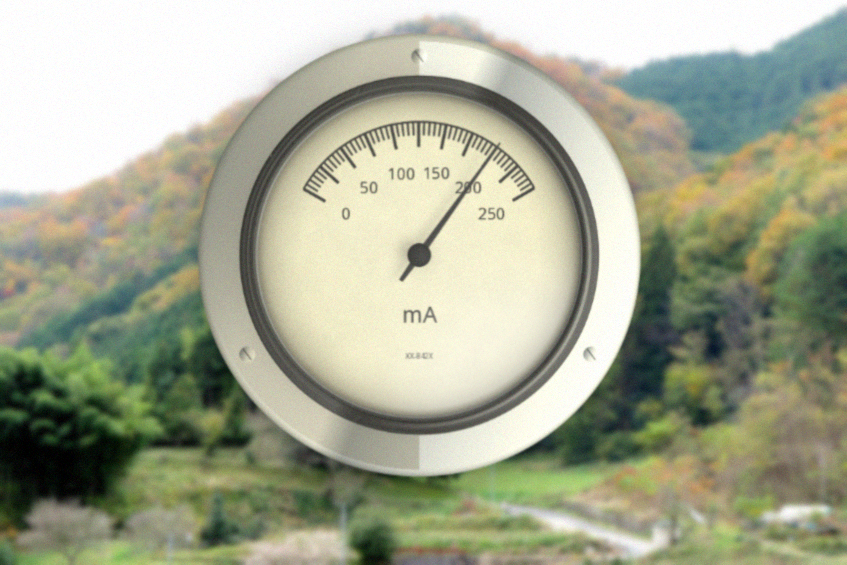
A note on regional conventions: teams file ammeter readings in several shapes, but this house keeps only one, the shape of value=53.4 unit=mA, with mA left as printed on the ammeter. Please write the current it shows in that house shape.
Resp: value=200 unit=mA
